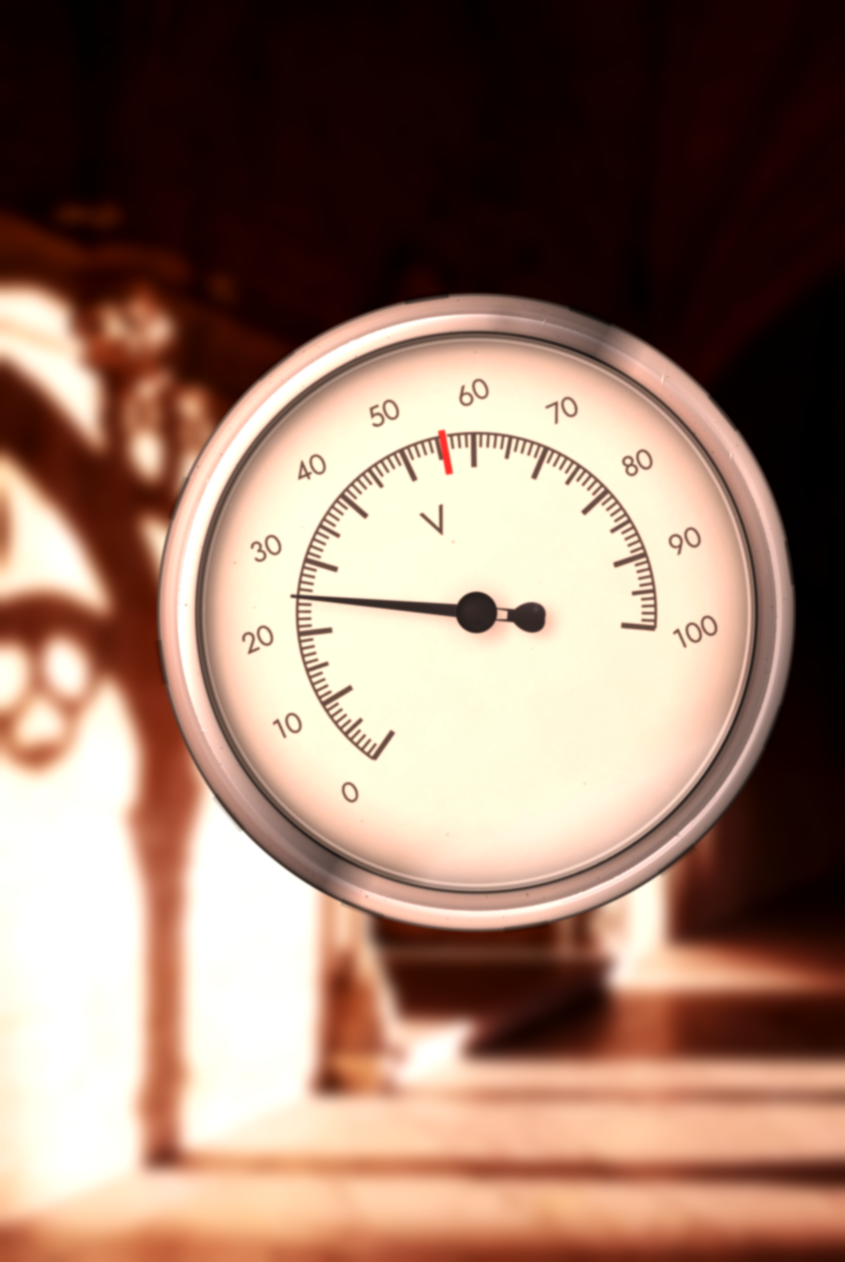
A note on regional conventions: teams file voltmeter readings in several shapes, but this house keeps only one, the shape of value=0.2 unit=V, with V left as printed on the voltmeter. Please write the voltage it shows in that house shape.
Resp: value=25 unit=V
